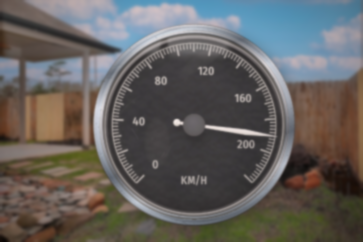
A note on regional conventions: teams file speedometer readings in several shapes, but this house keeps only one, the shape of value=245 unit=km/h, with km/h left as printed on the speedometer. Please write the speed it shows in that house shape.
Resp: value=190 unit=km/h
